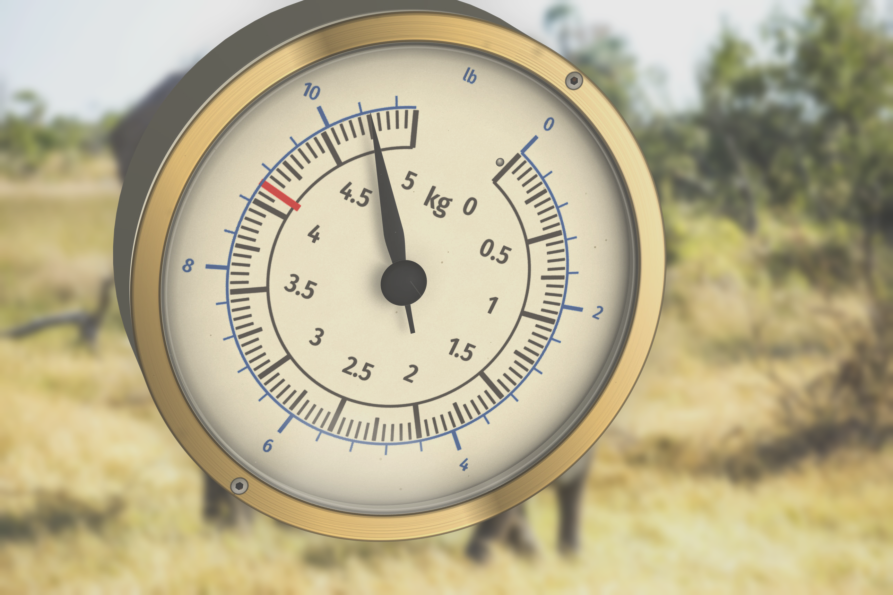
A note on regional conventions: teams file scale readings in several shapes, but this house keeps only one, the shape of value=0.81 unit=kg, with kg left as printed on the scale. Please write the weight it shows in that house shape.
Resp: value=4.75 unit=kg
